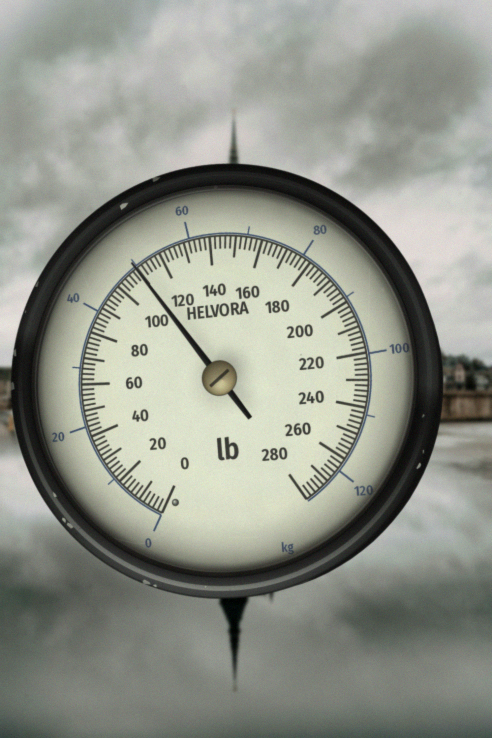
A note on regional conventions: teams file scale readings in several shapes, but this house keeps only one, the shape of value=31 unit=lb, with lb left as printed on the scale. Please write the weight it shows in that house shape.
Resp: value=110 unit=lb
